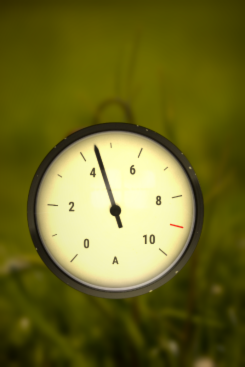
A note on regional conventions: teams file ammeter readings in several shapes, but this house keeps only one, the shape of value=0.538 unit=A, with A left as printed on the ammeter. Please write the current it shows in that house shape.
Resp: value=4.5 unit=A
